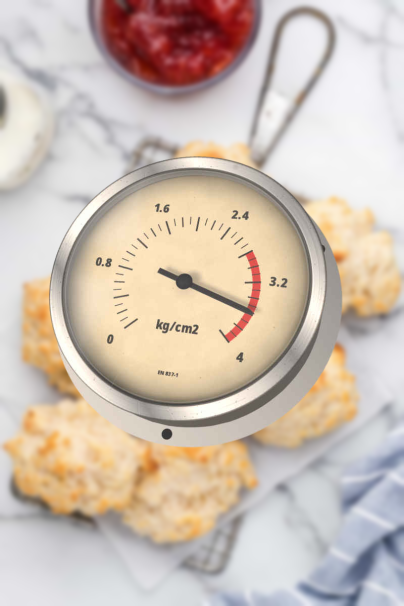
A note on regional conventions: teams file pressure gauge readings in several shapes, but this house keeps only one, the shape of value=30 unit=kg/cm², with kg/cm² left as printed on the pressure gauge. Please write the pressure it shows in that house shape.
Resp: value=3.6 unit=kg/cm²
